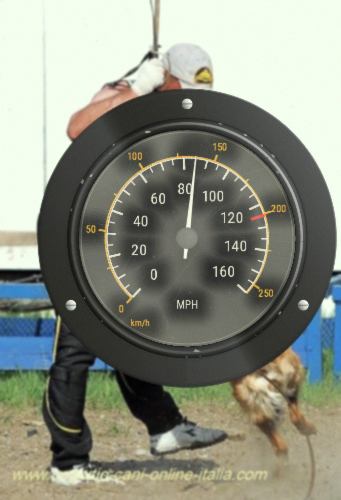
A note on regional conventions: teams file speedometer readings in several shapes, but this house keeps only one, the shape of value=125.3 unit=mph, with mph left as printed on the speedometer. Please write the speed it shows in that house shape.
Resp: value=85 unit=mph
